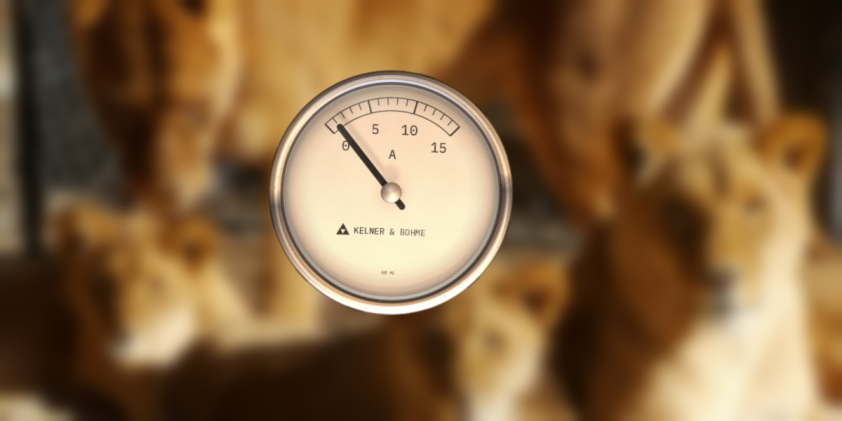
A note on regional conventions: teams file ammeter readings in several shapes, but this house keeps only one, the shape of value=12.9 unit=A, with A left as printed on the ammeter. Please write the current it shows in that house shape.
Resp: value=1 unit=A
